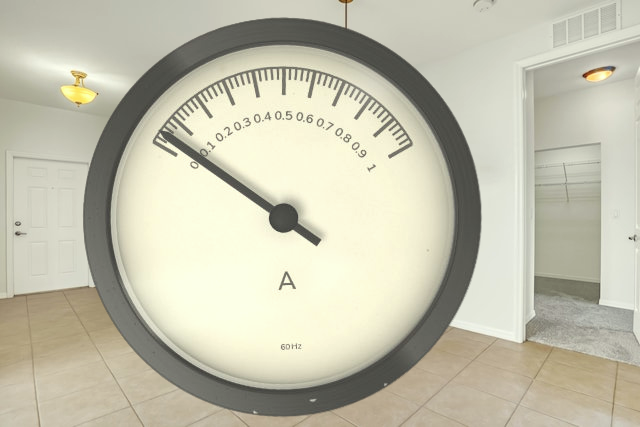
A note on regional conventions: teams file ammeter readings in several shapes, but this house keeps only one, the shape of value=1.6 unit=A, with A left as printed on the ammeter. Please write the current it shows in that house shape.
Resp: value=0.04 unit=A
